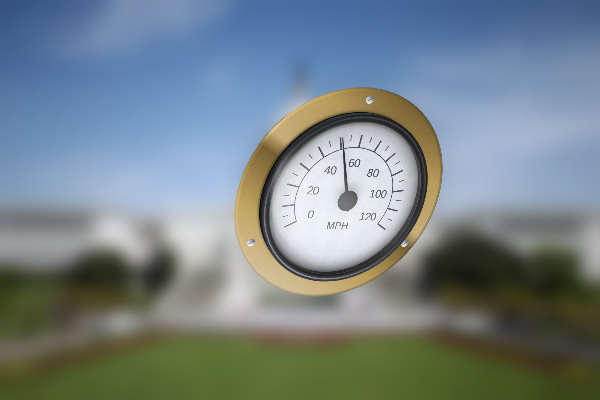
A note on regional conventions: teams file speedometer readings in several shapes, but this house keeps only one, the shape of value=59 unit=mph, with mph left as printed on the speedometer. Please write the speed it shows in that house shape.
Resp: value=50 unit=mph
